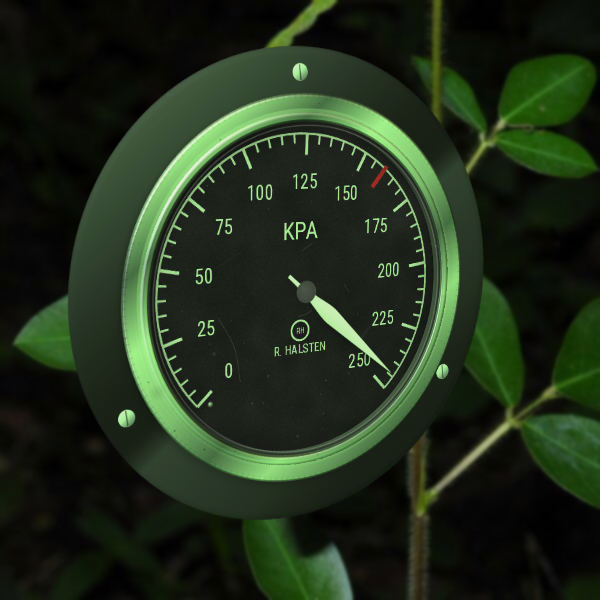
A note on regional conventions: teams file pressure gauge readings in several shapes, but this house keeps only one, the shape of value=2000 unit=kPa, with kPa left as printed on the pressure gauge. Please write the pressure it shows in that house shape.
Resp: value=245 unit=kPa
